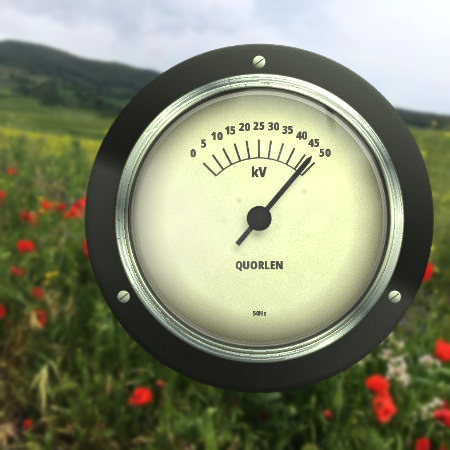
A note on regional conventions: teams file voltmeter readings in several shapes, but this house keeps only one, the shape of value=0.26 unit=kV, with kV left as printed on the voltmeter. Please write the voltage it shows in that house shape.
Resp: value=47.5 unit=kV
